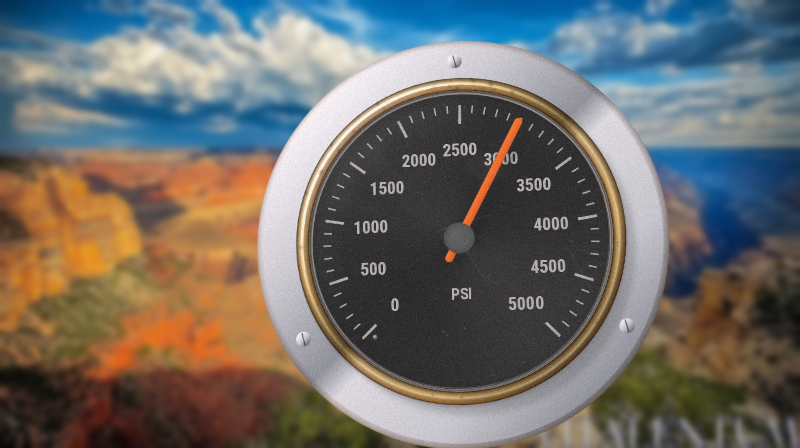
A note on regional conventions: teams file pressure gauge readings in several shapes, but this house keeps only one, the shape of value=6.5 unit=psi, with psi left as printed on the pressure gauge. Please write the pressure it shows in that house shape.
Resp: value=3000 unit=psi
